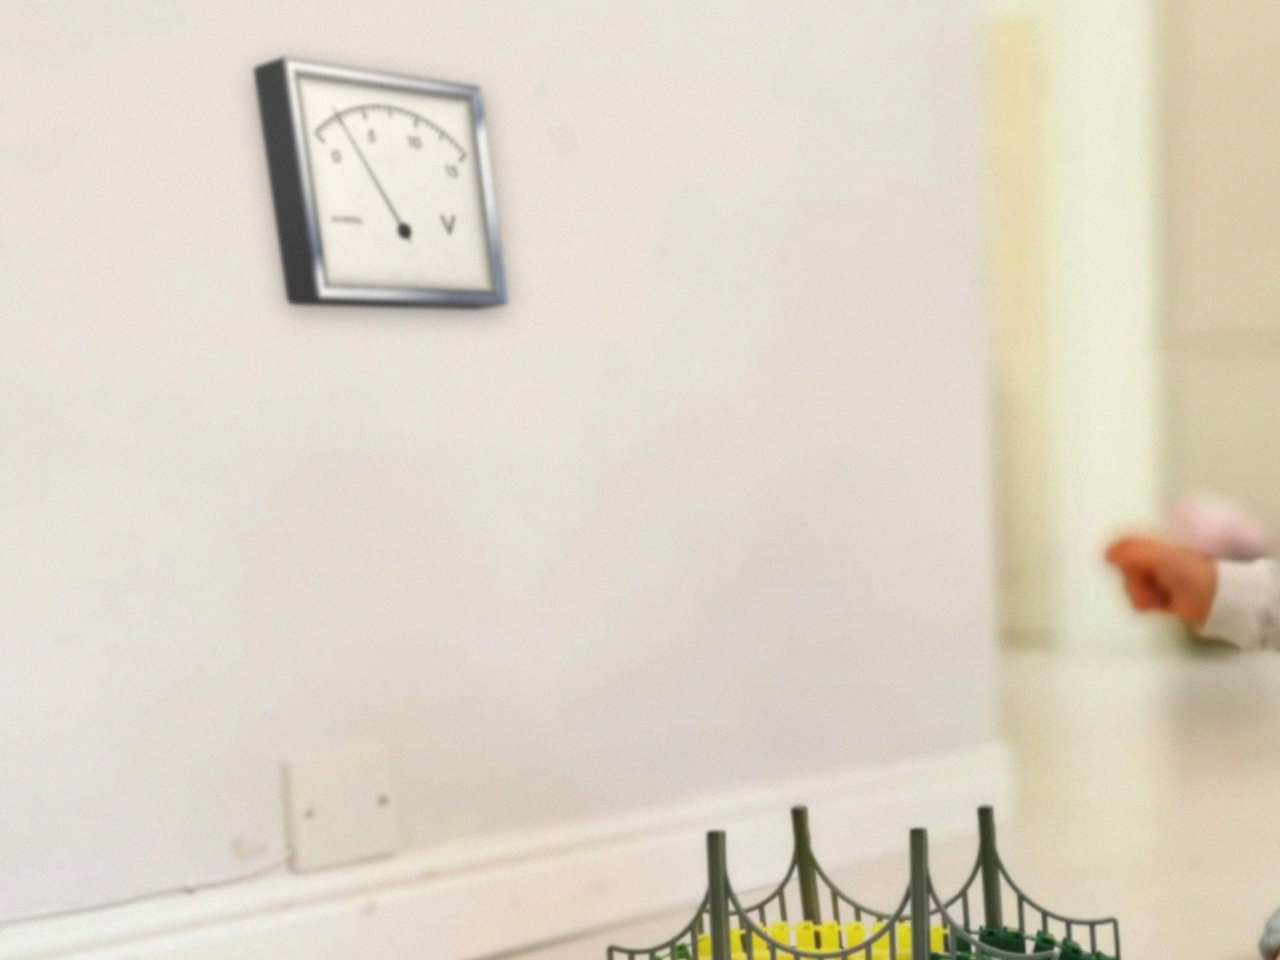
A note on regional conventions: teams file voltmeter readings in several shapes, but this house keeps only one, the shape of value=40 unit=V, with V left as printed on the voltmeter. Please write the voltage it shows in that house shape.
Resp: value=2.5 unit=V
